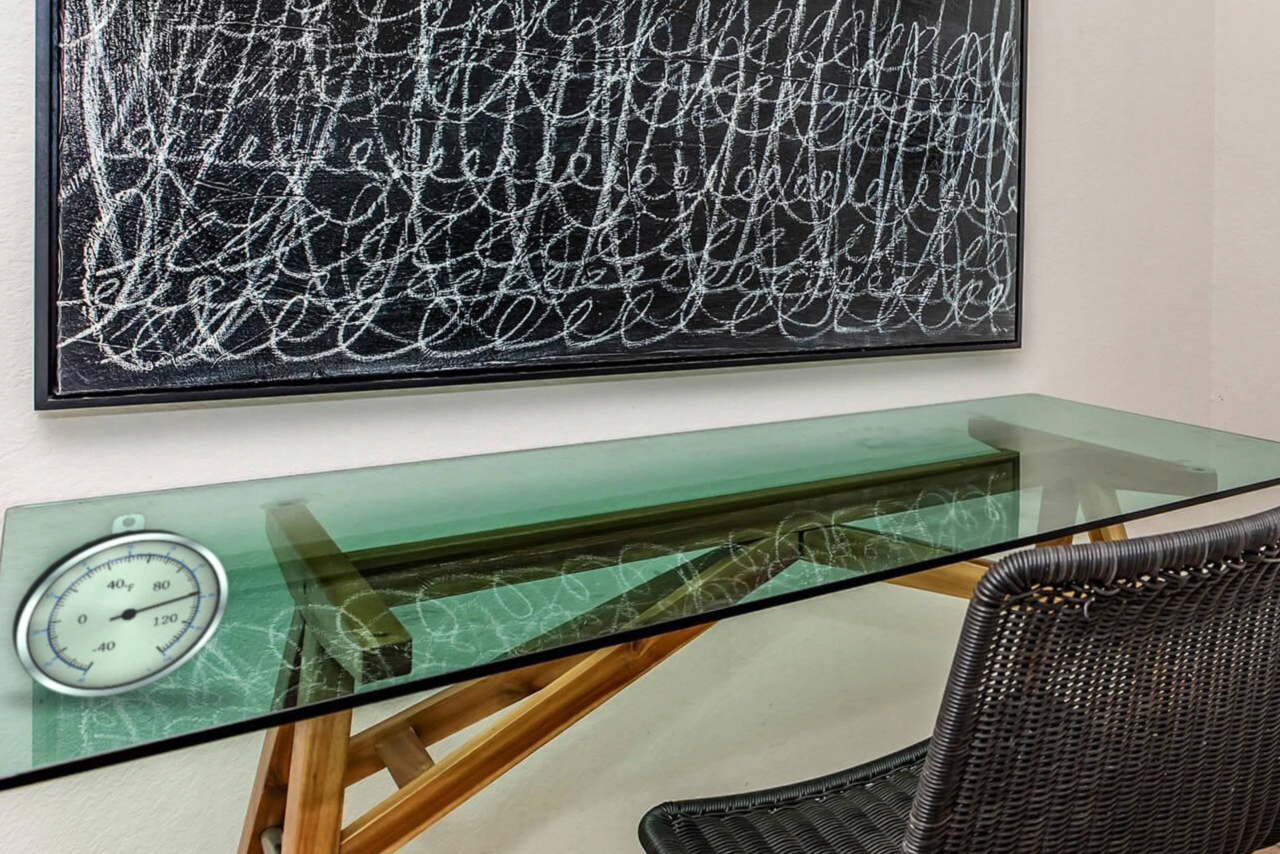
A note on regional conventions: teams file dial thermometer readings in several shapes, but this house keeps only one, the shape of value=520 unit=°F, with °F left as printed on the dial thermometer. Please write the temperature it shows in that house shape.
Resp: value=100 unit=°F
